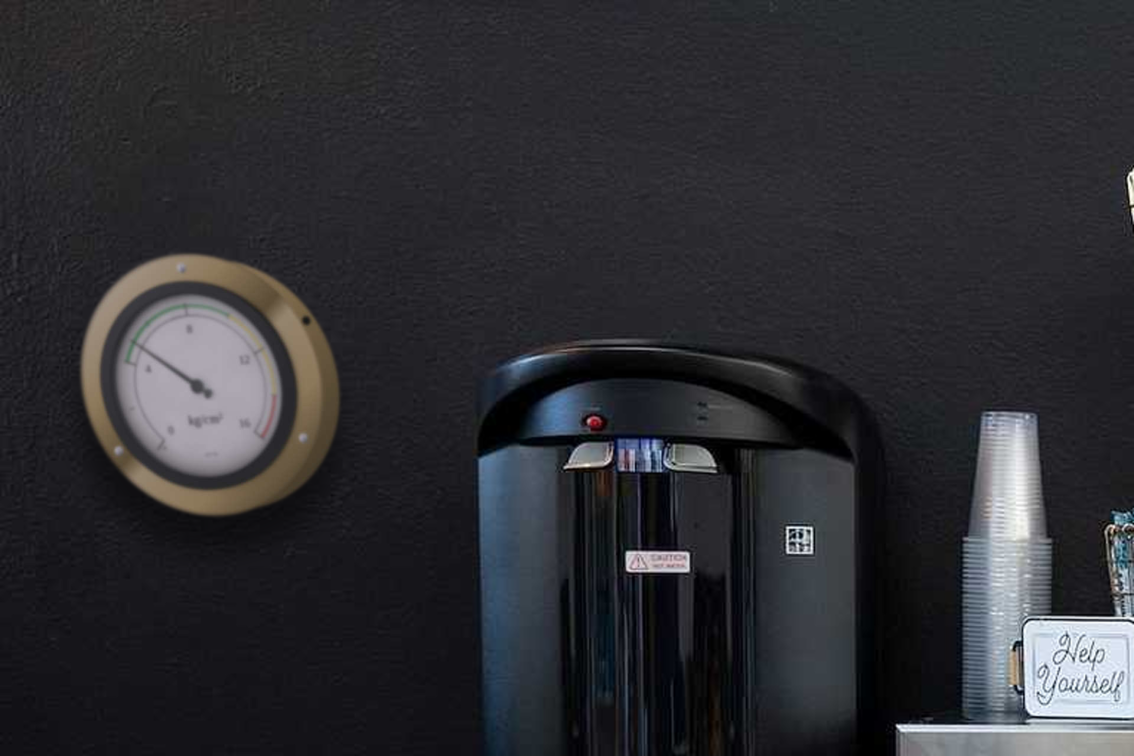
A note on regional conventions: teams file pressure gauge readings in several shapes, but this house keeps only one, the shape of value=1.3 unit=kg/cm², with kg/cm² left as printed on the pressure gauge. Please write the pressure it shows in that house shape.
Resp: value=5 unit=kg/cm²
